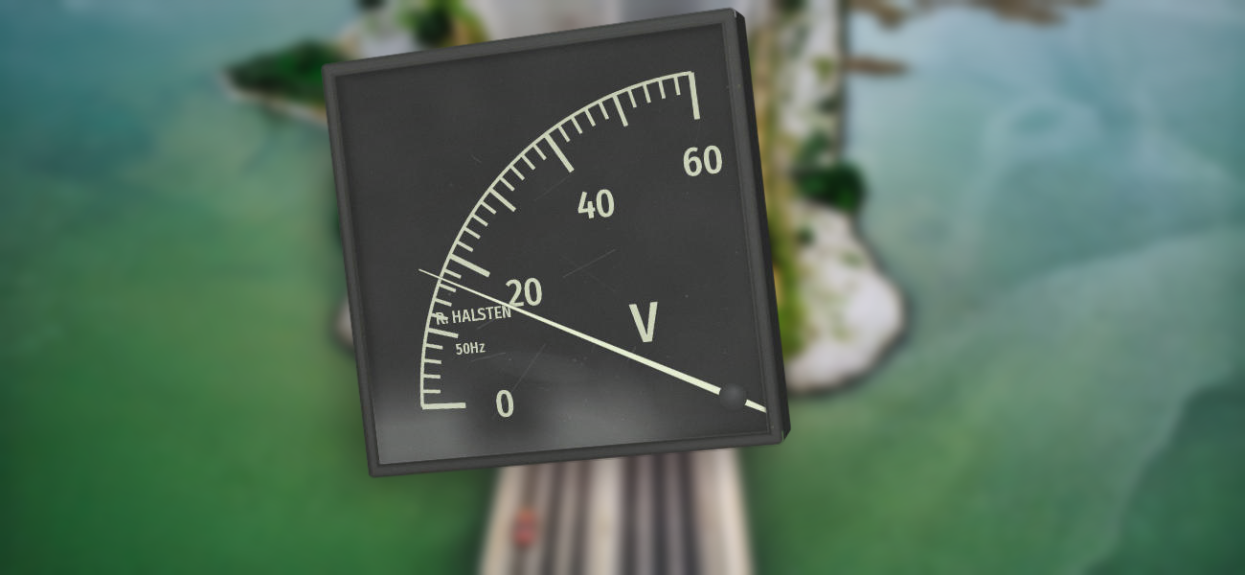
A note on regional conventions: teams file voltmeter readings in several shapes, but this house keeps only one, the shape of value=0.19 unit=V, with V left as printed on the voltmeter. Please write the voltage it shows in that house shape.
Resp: value=17 unit=V
